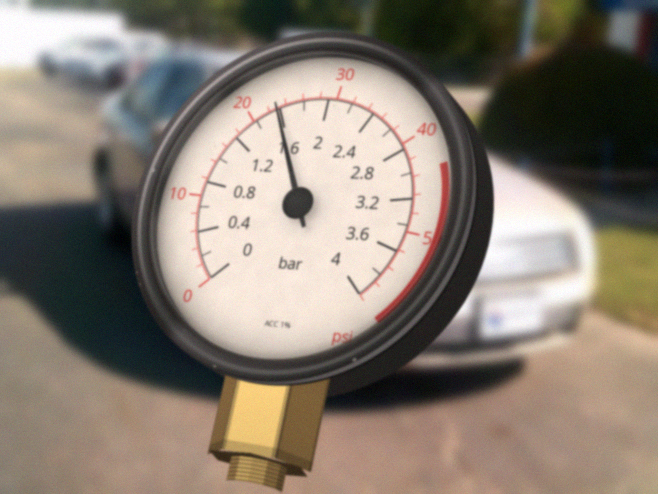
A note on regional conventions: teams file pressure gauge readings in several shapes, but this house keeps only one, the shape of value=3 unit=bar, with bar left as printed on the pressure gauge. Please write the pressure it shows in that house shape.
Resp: value=1.6 unit=bar
